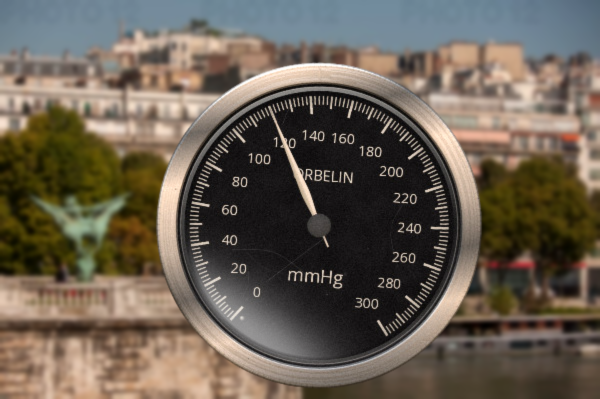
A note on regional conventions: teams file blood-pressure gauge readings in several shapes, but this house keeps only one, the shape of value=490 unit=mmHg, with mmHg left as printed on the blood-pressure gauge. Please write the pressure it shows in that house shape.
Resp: value=120 unit=mmHg
